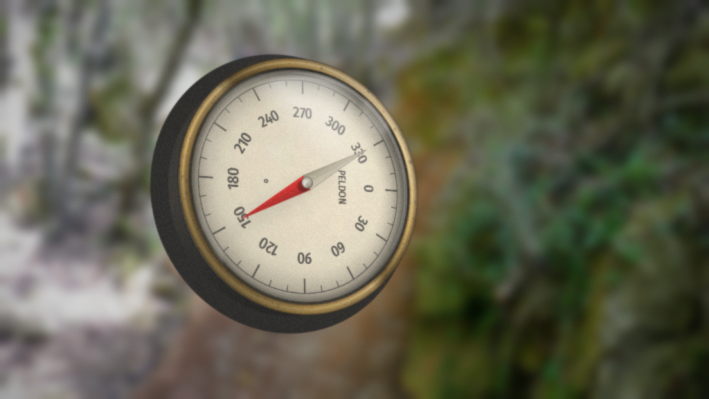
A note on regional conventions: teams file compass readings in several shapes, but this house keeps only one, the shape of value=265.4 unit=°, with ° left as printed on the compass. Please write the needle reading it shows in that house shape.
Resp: value=150 unit=°
